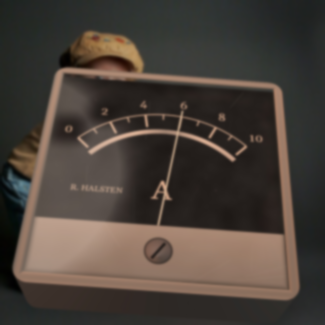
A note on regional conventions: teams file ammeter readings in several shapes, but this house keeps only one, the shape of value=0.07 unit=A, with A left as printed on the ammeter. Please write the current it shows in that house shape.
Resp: value=6 unit=A
